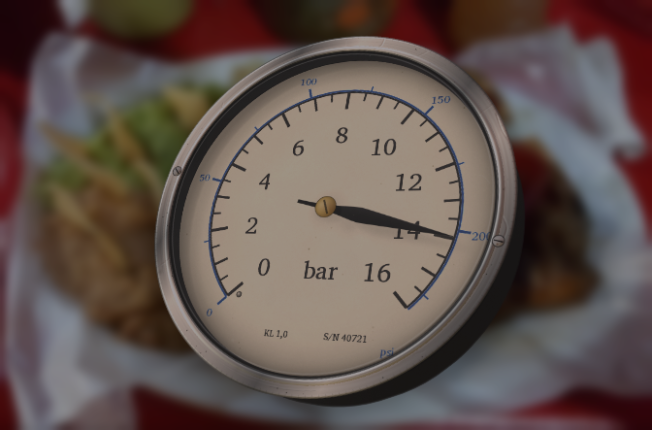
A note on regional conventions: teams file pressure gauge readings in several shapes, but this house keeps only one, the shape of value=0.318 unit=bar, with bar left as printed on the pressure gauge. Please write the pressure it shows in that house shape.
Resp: value=14 unit=bar
